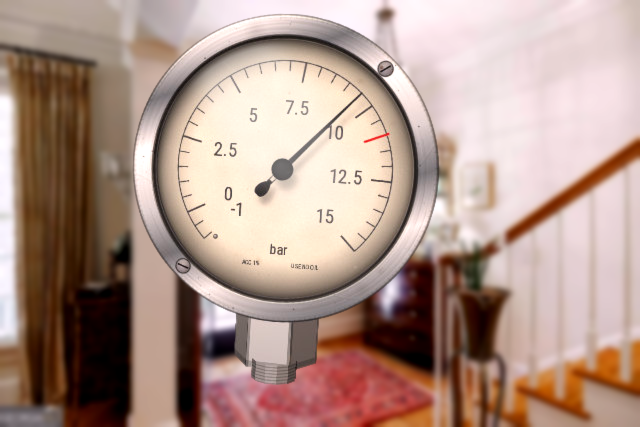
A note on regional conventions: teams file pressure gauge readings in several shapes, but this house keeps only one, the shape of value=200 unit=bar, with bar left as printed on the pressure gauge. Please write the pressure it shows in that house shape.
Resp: value=9.5 unit=bar
